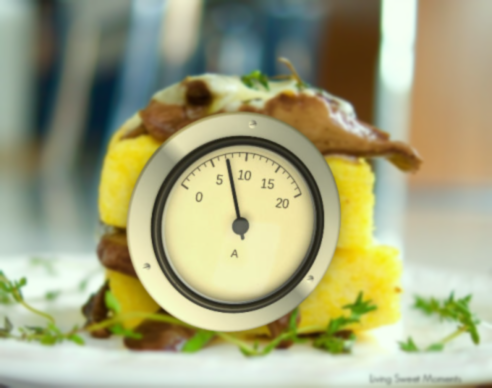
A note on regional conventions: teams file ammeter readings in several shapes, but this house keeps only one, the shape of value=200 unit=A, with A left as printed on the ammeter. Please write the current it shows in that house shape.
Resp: value=7 unit=A
